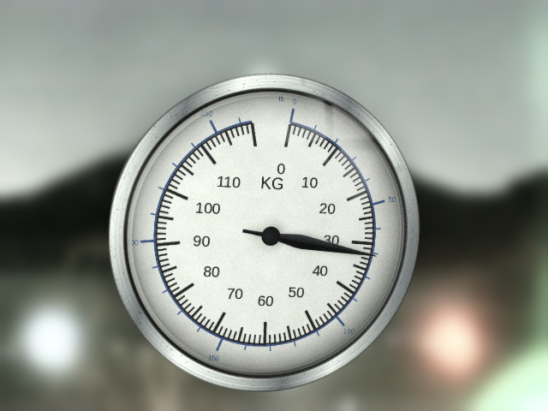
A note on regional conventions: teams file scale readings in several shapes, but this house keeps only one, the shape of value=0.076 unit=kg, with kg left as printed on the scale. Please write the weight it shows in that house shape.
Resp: value=32 unit=kg
